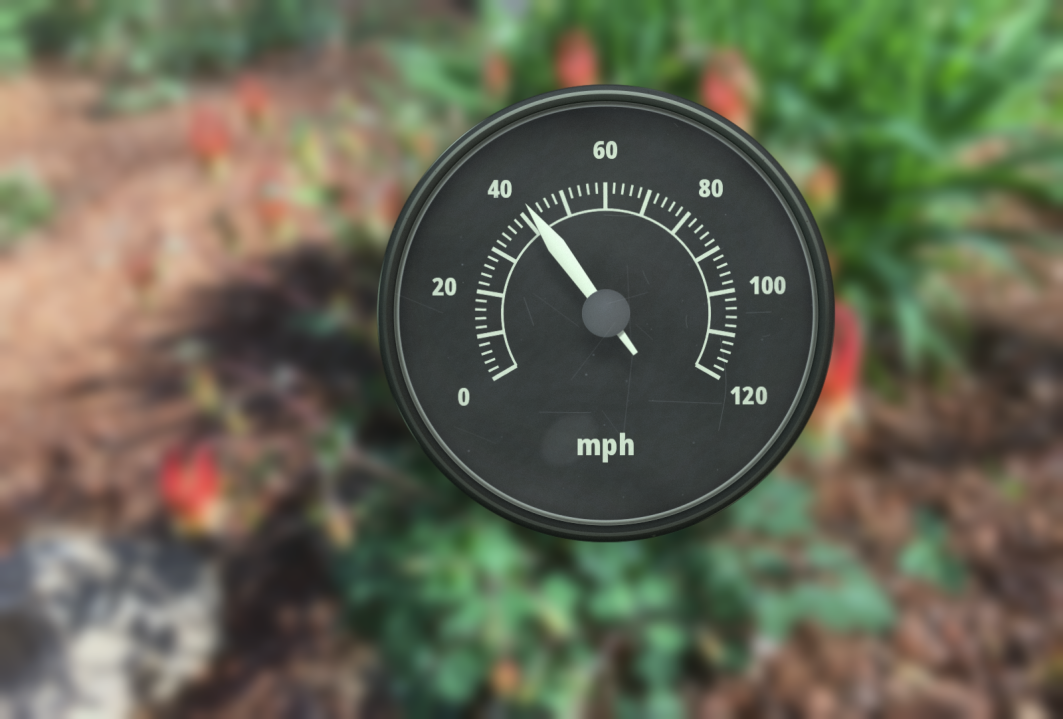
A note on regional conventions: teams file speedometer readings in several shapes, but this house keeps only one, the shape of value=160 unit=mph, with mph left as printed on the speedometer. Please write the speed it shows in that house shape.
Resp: value=42 unit=mph
